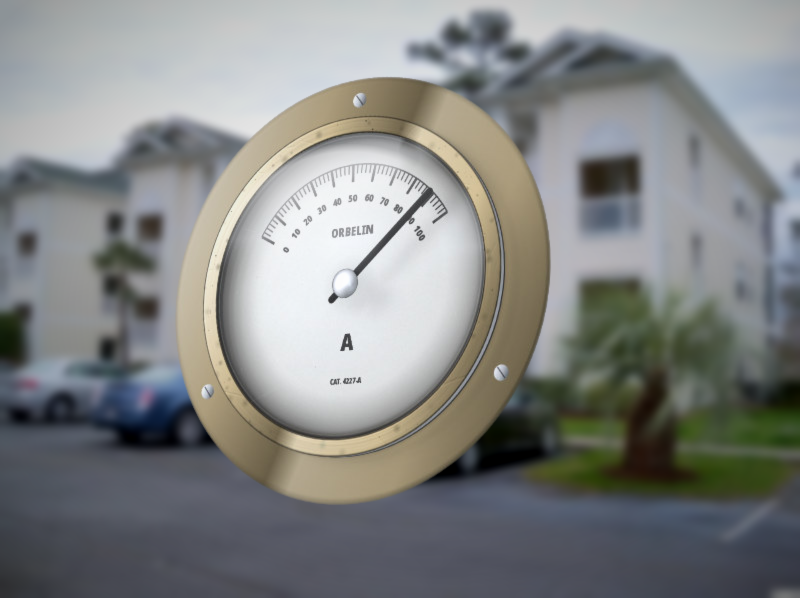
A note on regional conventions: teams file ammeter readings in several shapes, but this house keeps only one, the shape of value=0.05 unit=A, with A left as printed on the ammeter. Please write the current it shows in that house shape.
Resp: value=90 unit=A
